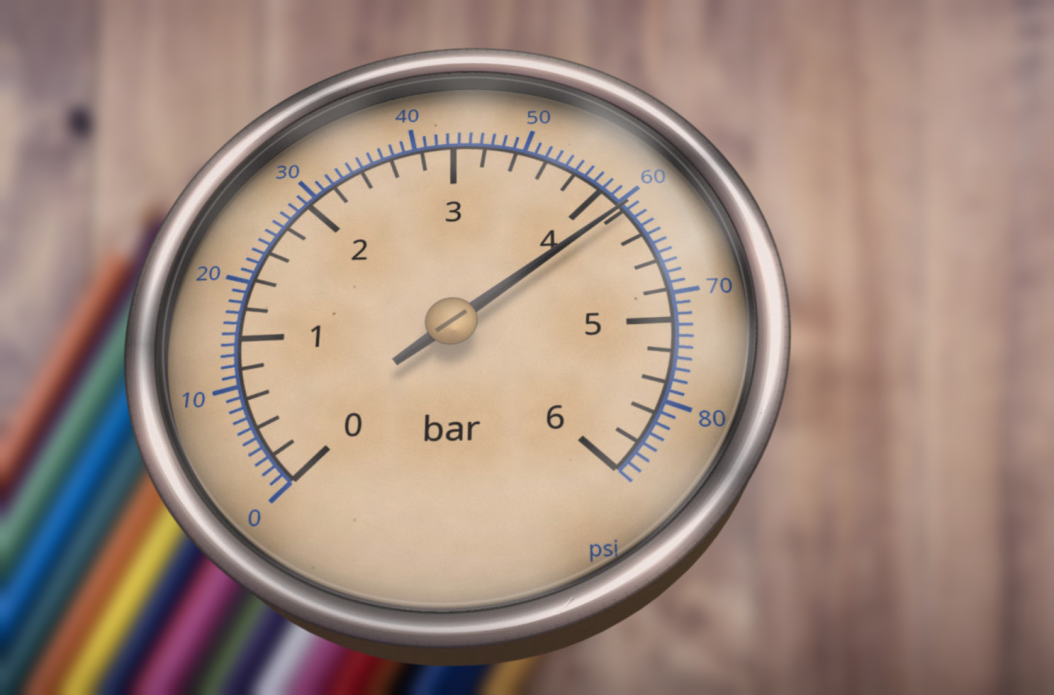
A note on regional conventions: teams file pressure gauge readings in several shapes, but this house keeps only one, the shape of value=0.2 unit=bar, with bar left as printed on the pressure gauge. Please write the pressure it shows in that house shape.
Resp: value=4.2 unit=bar
